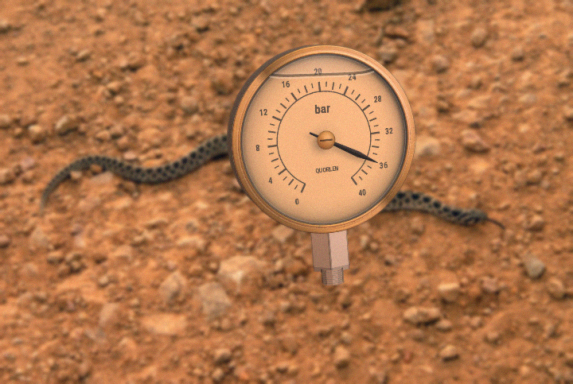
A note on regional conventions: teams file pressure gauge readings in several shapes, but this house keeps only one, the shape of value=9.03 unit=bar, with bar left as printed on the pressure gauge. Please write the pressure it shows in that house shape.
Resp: value=36 unit=bar
